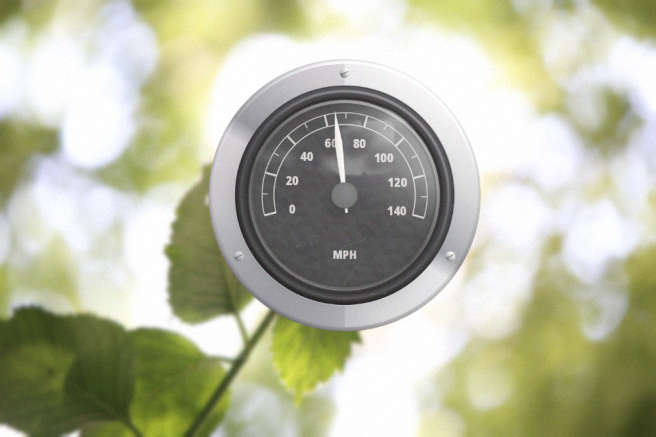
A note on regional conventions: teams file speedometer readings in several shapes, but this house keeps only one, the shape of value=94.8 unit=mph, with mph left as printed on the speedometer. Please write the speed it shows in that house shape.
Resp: value=65 unit=mph
